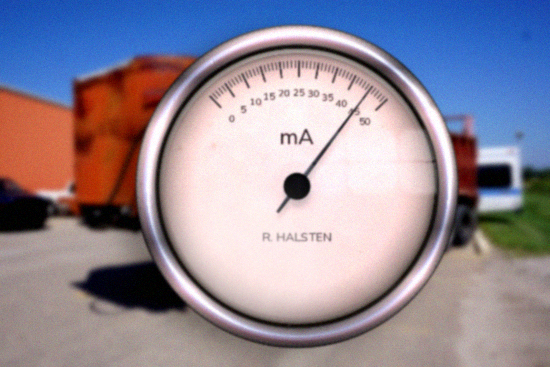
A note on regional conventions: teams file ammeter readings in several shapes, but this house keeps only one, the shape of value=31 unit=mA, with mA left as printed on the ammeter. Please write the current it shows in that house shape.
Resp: value=45 unit=mA
